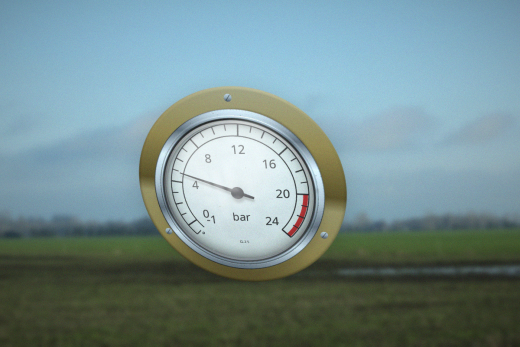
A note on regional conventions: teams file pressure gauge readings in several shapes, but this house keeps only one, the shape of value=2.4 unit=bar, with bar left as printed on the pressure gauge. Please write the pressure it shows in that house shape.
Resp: value=5 unit=bar
